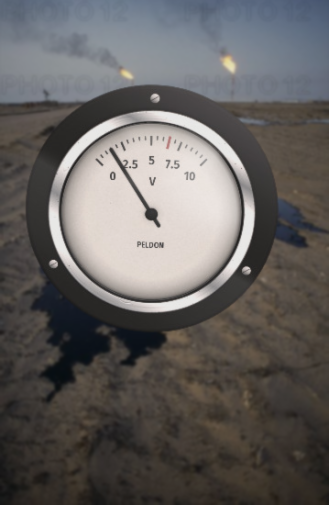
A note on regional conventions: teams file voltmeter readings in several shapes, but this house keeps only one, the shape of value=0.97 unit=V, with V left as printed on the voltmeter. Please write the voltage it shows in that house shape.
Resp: value=1.5 unit=V
